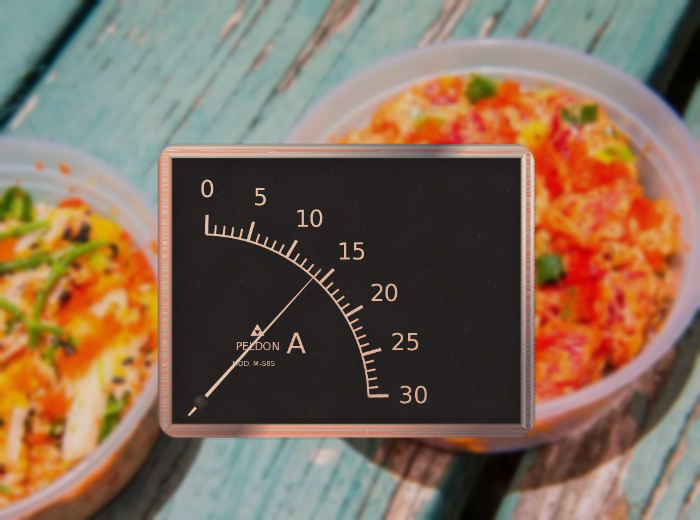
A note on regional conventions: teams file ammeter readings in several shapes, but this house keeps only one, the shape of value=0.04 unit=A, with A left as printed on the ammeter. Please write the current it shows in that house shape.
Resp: value=14 unit=A
